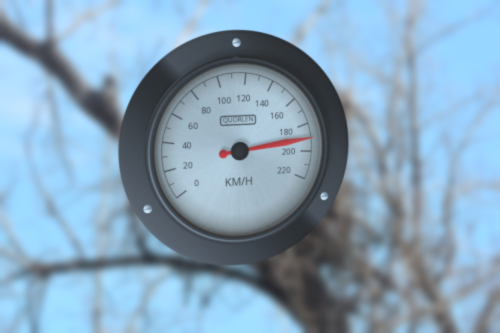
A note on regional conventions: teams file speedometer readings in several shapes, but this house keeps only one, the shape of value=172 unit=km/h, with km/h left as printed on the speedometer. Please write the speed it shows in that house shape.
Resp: value=190 unit=km/h
